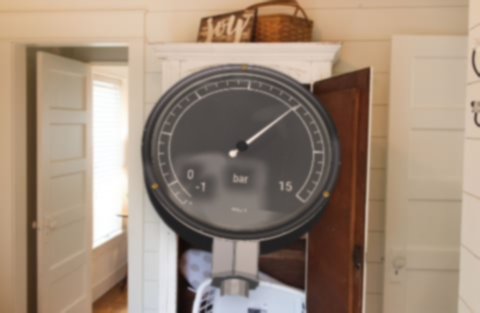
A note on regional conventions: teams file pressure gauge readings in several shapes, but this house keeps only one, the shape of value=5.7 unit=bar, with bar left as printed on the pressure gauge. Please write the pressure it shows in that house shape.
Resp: value=10 unit=bar
